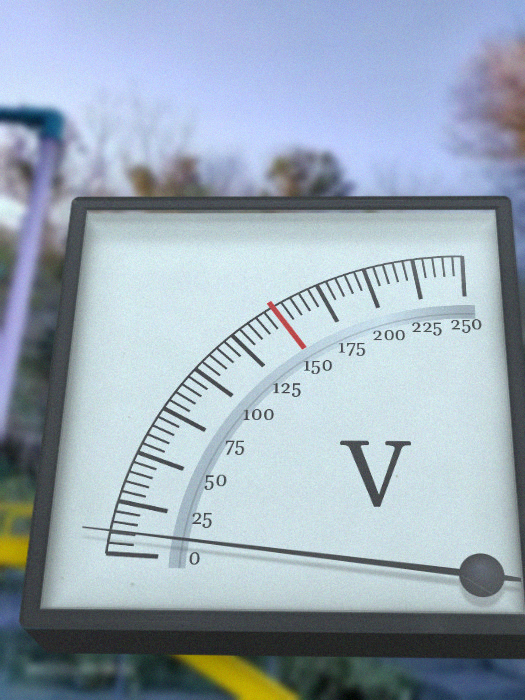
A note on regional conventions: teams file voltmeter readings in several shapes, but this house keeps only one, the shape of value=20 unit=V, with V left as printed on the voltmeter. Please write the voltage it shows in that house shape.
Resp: value=10 unit=V
